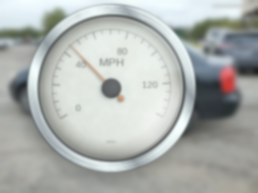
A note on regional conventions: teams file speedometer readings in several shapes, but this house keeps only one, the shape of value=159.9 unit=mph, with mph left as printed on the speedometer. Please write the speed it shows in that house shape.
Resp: value=45 unit=mph
